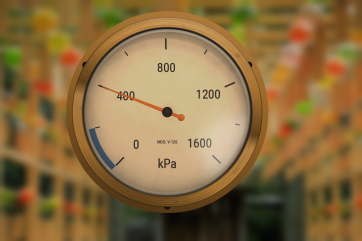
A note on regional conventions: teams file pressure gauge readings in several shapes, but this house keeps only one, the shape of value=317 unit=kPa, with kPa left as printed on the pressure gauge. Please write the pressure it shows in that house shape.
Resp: value=400 unit=kPa
